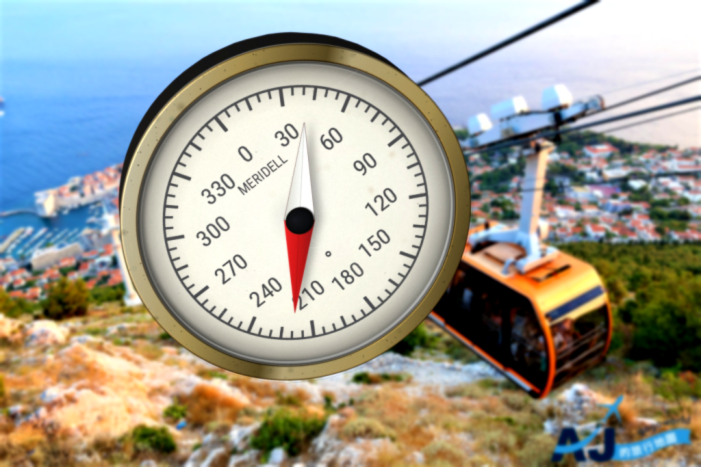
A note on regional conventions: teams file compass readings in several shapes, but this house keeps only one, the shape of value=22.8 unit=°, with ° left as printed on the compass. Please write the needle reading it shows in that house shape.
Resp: value=220 unit=°
